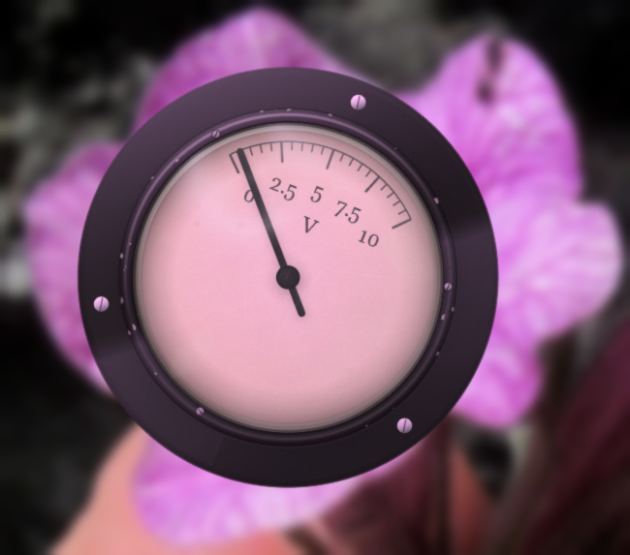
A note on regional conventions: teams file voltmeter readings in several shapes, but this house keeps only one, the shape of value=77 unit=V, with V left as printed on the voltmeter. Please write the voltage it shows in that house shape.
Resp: value=0.5 unit=V
